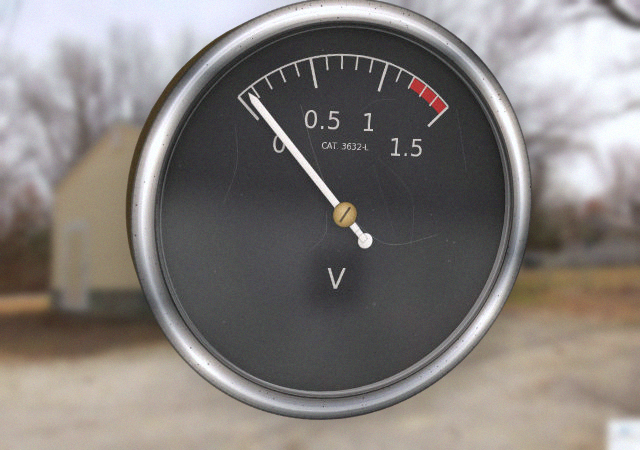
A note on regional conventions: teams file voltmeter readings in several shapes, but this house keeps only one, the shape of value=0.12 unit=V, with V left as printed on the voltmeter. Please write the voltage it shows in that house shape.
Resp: value=0.05 unit=V
